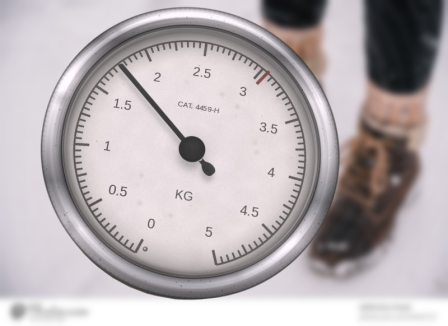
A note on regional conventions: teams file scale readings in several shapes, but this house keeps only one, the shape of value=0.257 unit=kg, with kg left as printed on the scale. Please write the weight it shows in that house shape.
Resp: value=1.75 unit=kg
